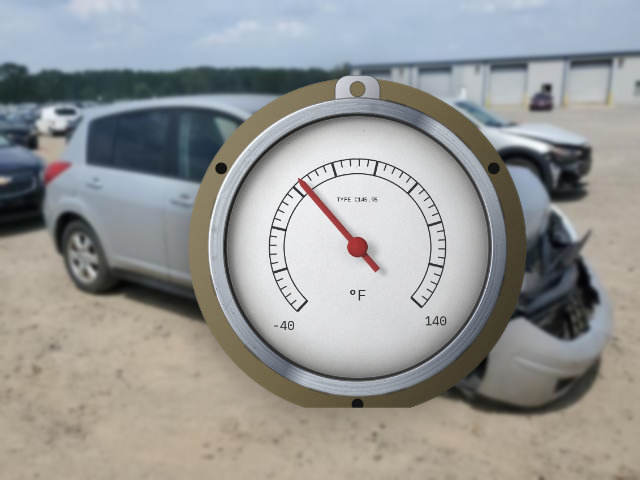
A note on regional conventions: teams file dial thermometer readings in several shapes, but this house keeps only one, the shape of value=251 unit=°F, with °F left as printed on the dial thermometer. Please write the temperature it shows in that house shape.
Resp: value=24 unit=°F
